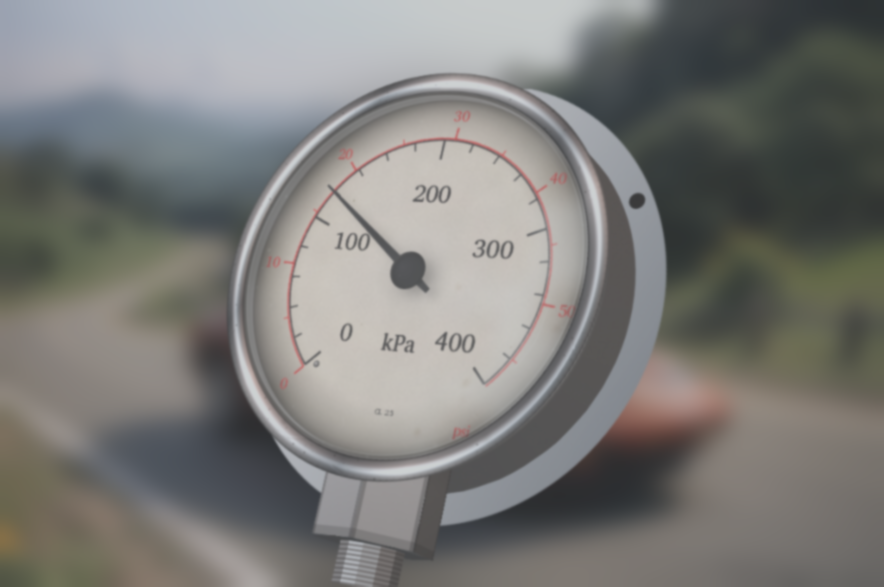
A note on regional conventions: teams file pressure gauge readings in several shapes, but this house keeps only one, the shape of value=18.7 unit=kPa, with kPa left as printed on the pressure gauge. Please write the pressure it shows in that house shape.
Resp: value=120 unit=kPa
